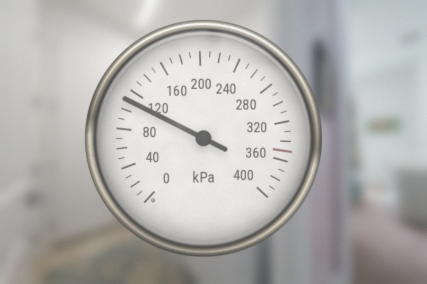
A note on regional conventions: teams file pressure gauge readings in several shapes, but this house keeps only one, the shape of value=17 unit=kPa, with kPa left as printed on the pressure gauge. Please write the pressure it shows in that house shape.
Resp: value=110 unit=kPa
